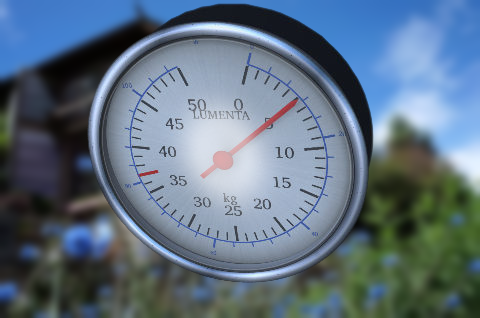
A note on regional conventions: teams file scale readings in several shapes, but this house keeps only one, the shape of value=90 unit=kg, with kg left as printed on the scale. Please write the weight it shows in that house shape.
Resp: value=5 unit=kg
